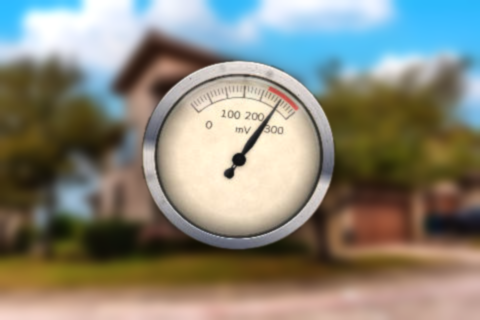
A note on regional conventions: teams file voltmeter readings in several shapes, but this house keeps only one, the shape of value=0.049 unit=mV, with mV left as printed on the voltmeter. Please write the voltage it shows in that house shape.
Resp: value=250 unit=mV
